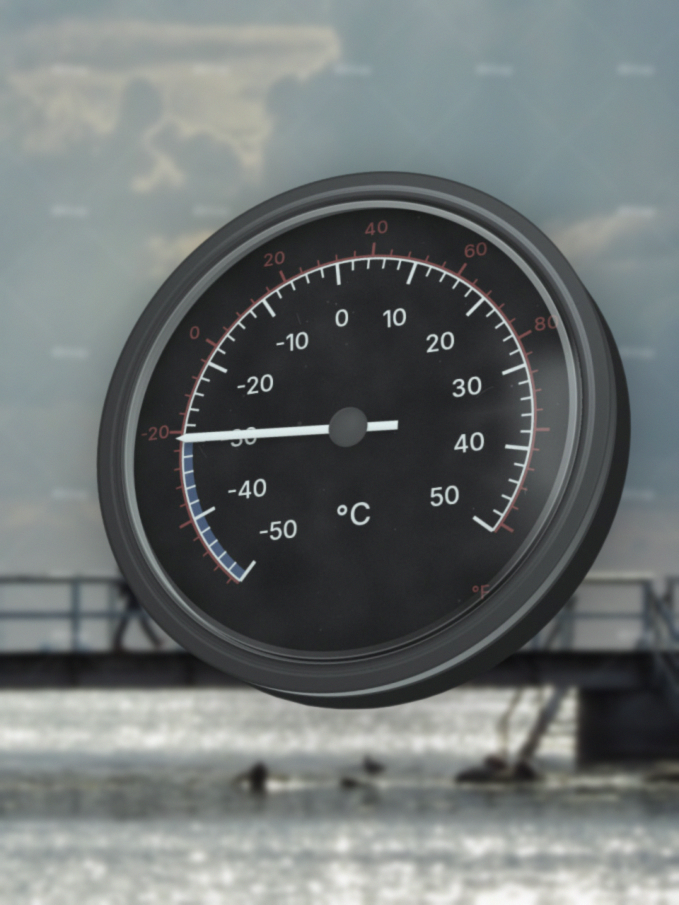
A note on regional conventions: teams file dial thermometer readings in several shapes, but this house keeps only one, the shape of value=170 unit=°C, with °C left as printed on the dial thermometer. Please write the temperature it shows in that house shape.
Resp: value=-30 unit=°C
